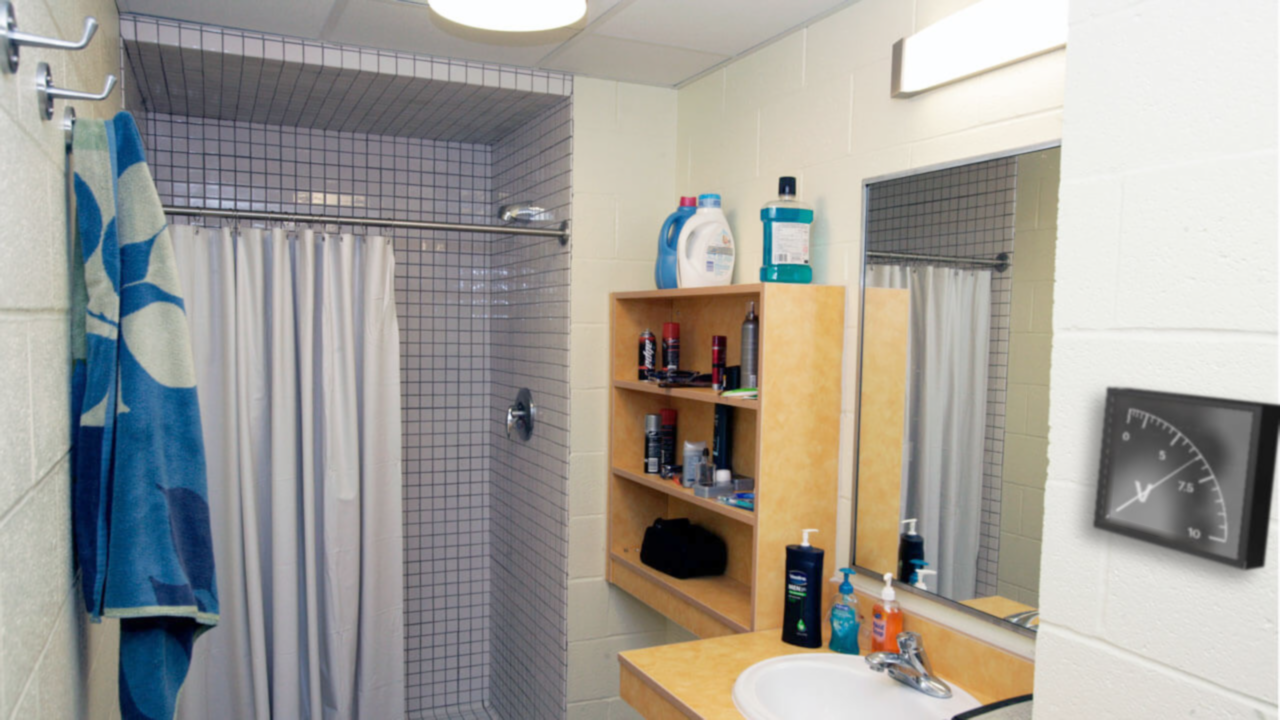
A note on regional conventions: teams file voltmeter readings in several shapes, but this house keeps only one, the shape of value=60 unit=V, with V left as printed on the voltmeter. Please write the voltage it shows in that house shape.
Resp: value=6.5 unit=V
